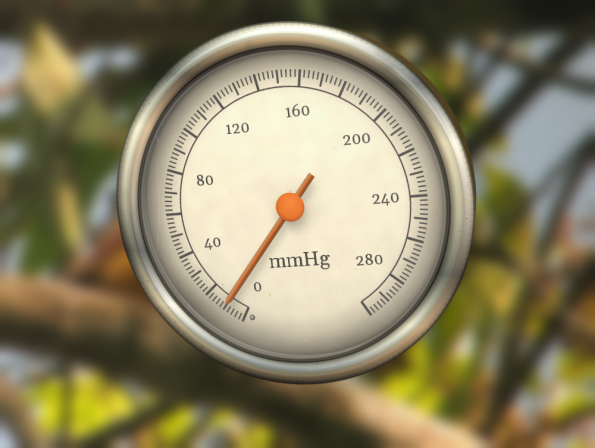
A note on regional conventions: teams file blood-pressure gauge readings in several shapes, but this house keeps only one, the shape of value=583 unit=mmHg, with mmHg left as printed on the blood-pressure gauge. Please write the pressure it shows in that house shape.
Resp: value=10 unit=mmHg
